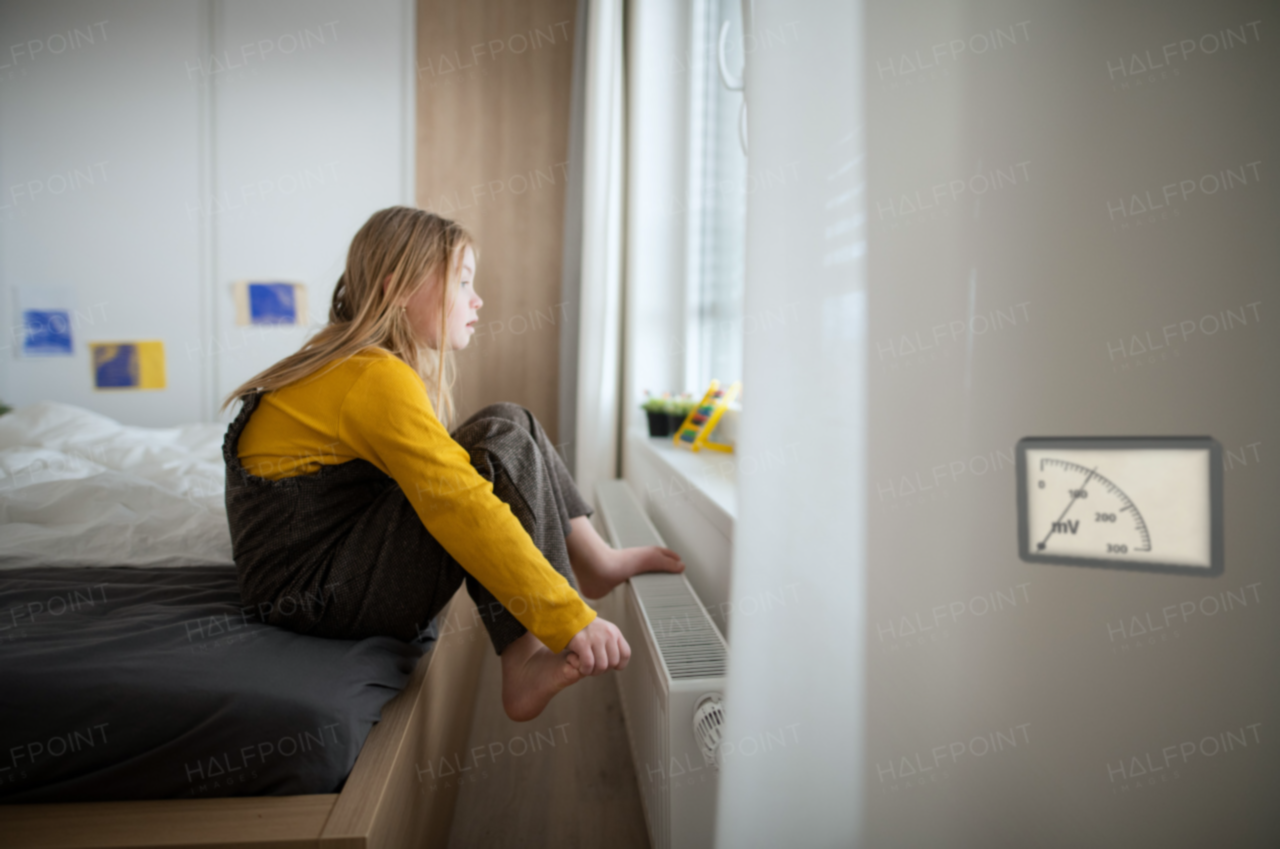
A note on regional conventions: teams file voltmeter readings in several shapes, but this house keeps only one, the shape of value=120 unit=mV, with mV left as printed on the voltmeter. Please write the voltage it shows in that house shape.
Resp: value=100 unit=mV
